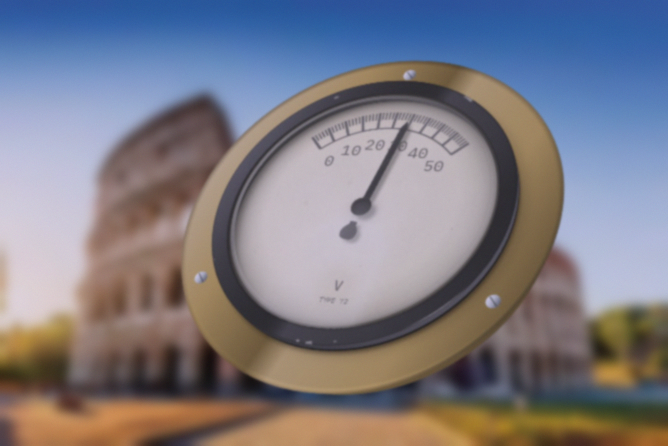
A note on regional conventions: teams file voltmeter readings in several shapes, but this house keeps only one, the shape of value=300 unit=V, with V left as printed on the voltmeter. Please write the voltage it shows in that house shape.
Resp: value=30 unit=V
